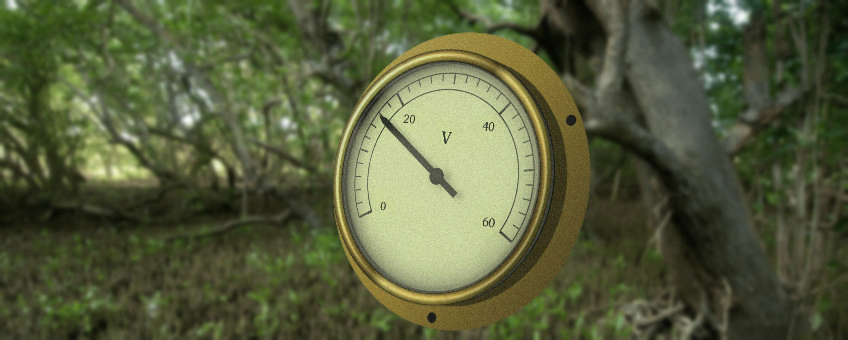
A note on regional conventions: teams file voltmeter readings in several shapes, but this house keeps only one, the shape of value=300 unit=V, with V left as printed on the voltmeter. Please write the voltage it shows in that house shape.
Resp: value=16 unit=V
